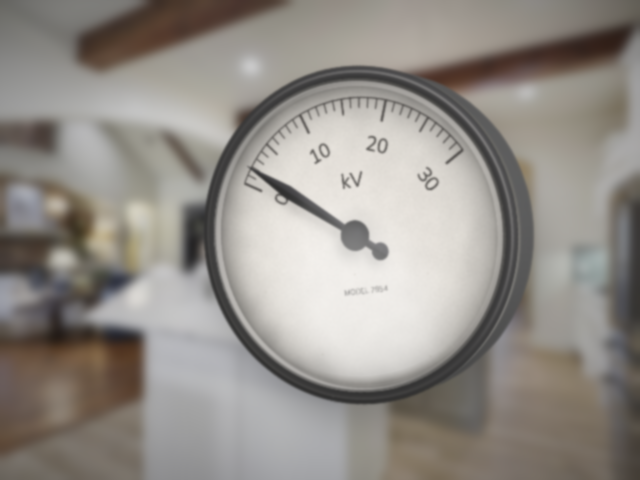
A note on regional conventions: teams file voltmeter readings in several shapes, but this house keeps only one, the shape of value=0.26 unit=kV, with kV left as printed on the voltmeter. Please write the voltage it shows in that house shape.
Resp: value=2 unit=kV
